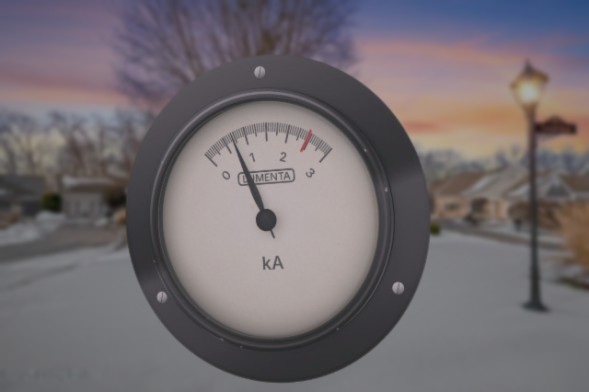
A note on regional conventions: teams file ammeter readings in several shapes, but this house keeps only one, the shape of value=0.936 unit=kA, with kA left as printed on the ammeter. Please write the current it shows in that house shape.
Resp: value=0.75 unit=kA
